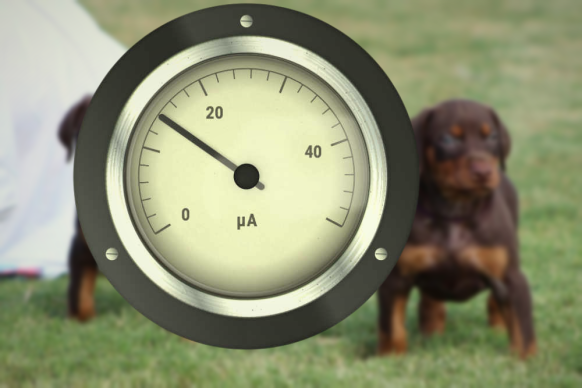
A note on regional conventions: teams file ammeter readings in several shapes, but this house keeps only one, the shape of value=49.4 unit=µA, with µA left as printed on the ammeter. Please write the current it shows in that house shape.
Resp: value=14 unit=µA
